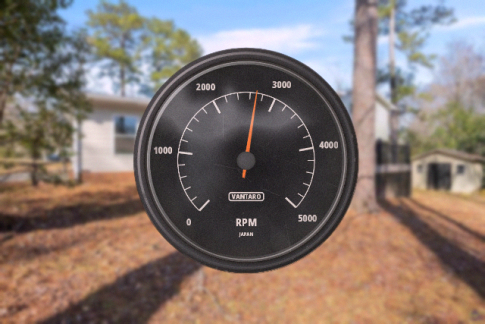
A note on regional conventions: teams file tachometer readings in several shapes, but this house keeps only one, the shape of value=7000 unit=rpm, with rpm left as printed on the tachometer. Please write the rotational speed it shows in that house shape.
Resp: value=2700 unit=rpm
